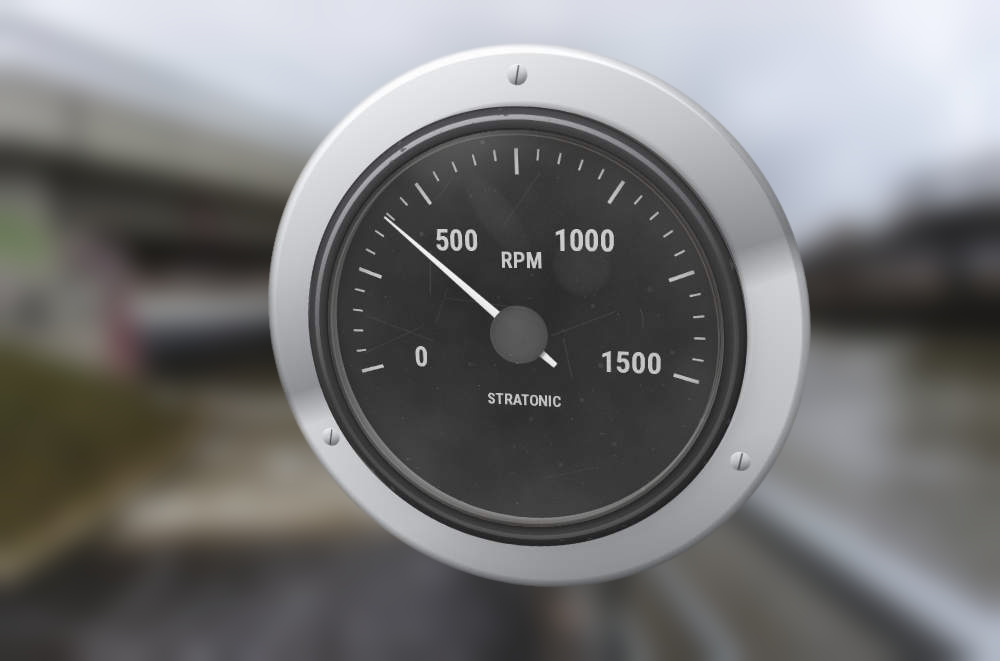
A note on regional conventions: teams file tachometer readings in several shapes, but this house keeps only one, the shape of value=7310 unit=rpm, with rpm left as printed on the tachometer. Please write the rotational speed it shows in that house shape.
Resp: value=400 unit=rpm
